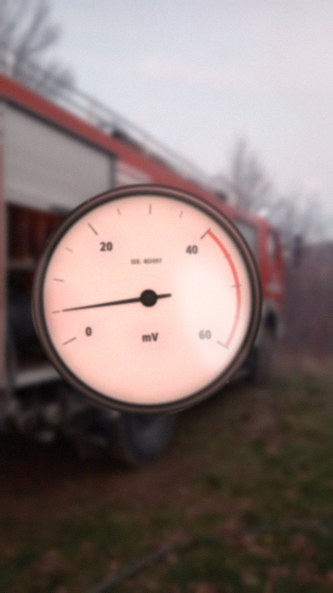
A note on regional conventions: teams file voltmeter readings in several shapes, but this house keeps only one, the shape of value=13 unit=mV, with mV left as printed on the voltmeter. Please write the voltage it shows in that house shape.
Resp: value=5 unit=mV
